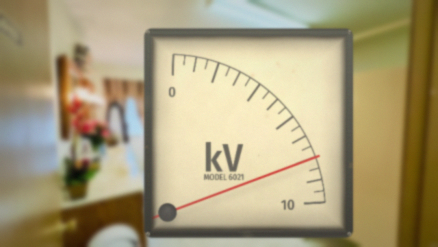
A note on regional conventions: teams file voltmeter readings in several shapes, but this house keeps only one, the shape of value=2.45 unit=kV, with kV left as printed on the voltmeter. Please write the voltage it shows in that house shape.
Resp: value=8 unit=kV
